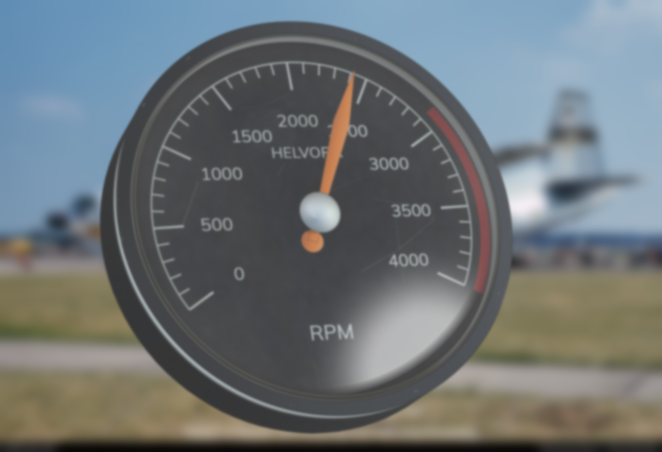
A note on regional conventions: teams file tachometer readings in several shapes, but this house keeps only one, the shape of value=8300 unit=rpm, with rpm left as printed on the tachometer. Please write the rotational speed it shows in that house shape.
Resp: value=2400 unit=rpm
